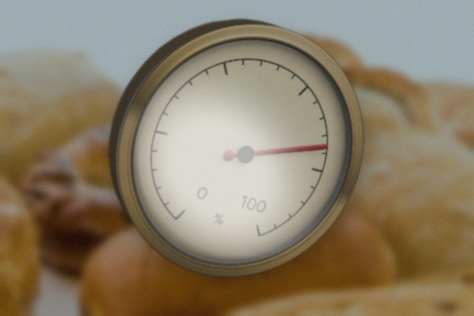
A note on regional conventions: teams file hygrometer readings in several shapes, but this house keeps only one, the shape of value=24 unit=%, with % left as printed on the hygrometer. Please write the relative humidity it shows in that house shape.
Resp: value=74 unit=%
